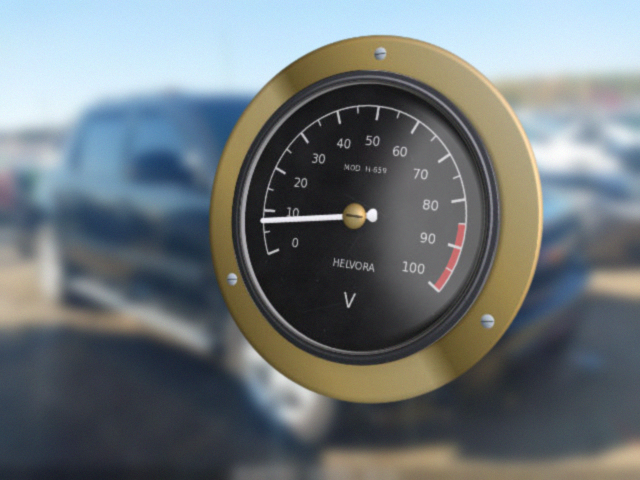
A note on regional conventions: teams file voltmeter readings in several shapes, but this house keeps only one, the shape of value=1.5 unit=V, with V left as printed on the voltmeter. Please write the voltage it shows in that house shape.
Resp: value=7.5 unit=V
